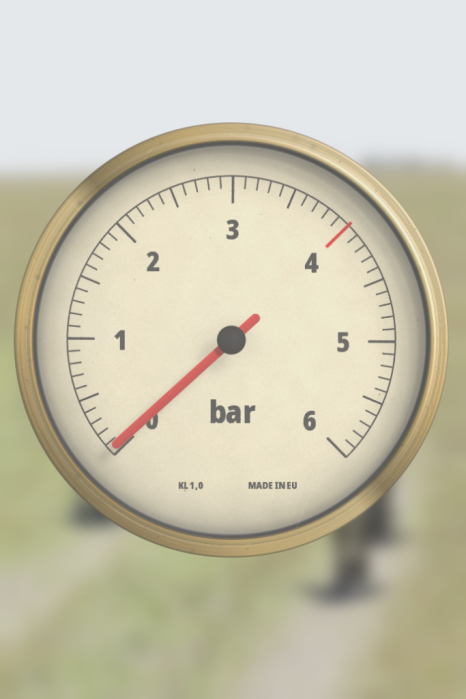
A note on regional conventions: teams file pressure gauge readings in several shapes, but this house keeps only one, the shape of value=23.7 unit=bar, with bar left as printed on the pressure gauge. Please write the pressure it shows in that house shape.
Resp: value=0.05 unit=bar
